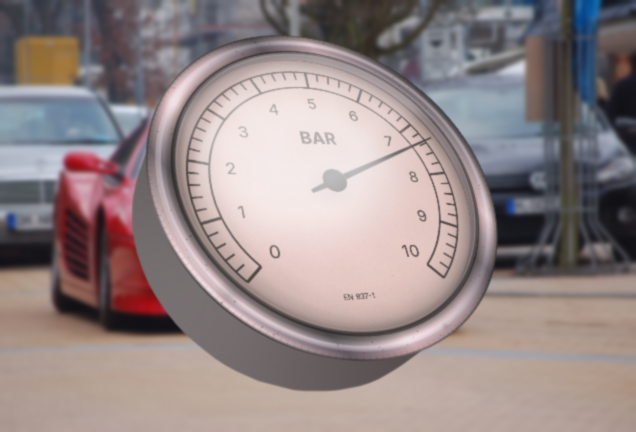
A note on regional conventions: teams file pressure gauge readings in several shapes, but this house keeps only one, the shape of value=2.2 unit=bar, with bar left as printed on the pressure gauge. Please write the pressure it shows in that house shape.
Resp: value=7.4 unit=bar
